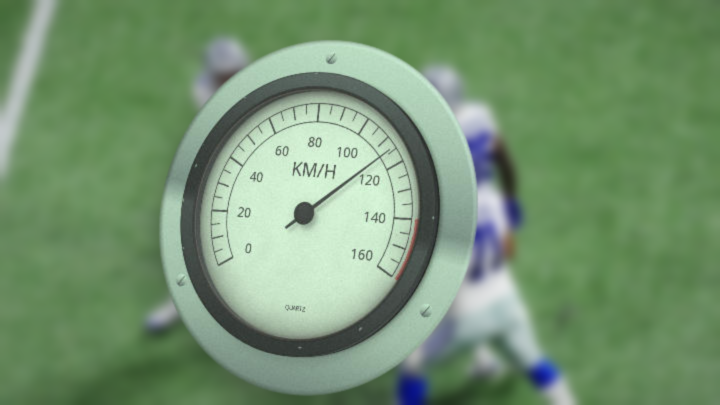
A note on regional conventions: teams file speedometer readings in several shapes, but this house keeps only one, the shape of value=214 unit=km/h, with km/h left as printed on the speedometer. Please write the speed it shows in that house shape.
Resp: value=115 unit=km/h
